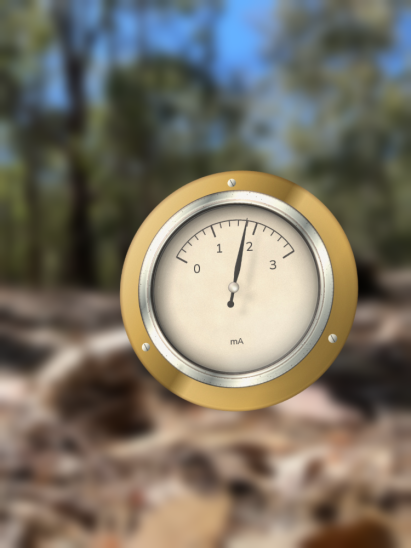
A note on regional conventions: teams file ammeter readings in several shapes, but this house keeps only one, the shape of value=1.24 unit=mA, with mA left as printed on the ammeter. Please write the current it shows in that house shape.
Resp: value=1.8 unit=mA
